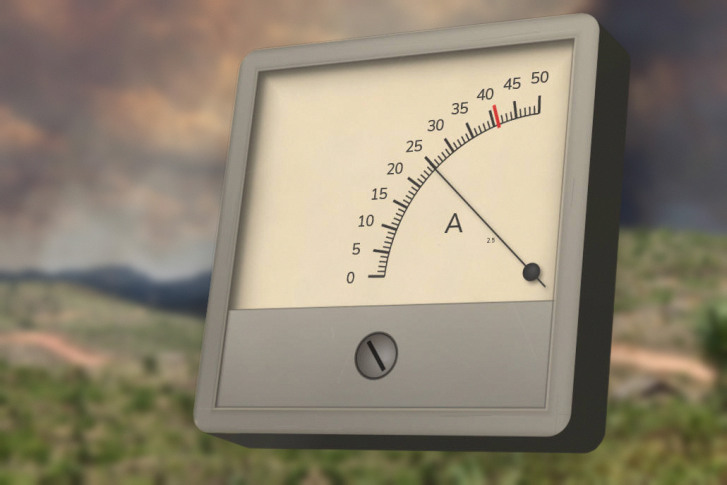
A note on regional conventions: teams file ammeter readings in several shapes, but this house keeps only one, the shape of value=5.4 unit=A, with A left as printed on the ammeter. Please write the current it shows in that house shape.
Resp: value=25 unit=A
